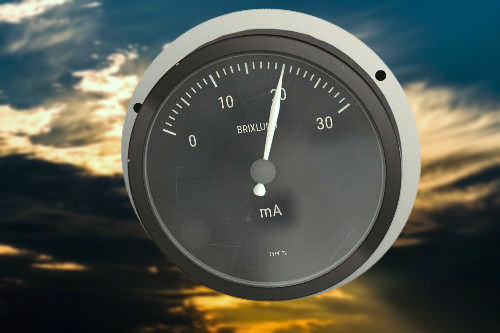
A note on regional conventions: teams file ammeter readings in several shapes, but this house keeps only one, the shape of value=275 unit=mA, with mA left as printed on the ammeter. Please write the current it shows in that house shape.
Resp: value=20 unit=mA
